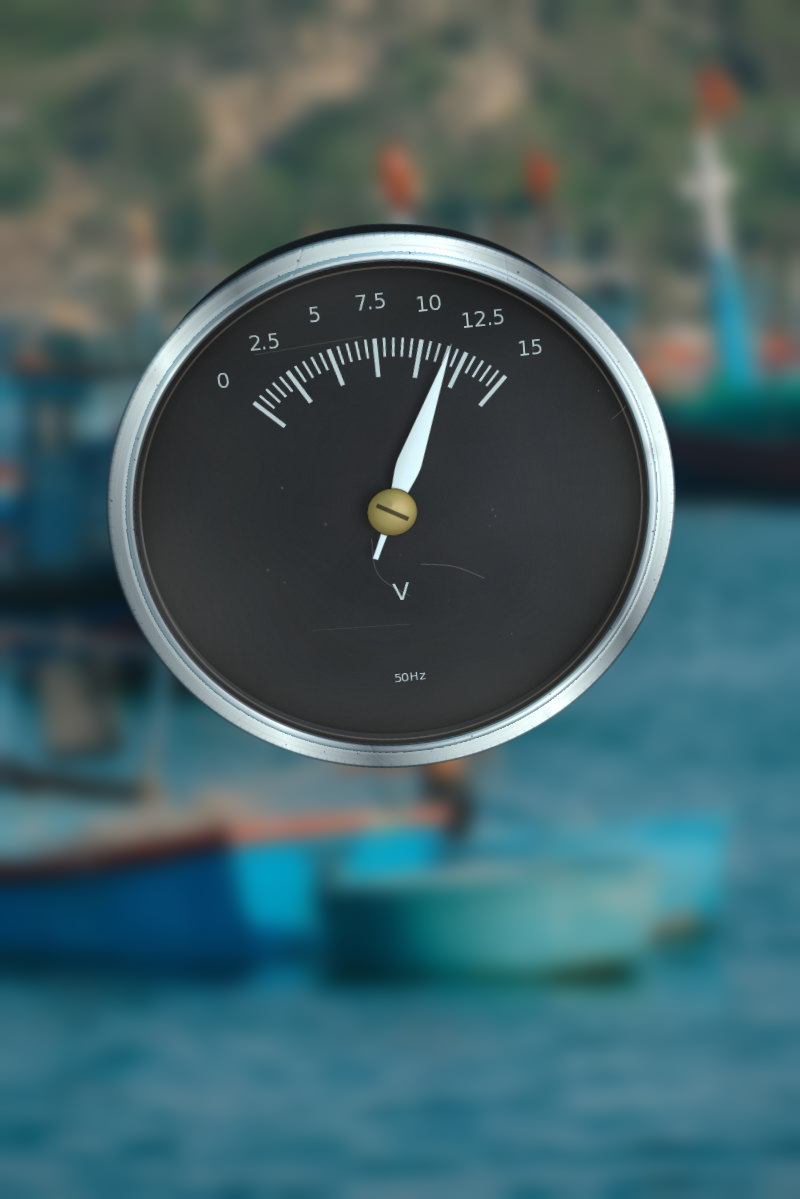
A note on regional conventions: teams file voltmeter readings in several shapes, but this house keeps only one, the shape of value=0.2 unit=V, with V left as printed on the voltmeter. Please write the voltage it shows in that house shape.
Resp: value=11.5 unit=V
